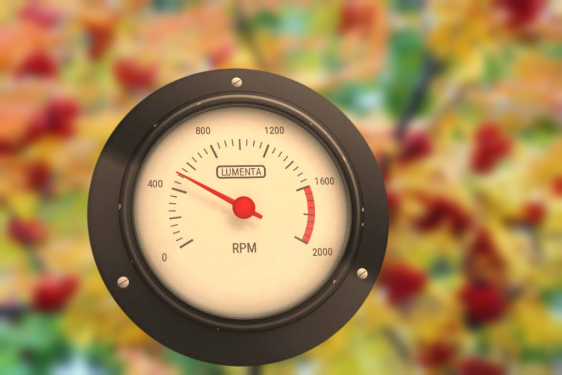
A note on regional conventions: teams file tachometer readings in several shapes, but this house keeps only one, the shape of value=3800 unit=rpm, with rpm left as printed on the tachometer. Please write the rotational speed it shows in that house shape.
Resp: value=500 unit=rpm
